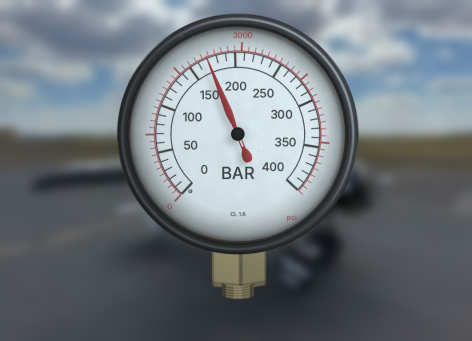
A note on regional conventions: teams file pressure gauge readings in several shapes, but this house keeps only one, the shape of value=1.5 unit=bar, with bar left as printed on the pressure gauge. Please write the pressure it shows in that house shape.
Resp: value=170 unit=bar
